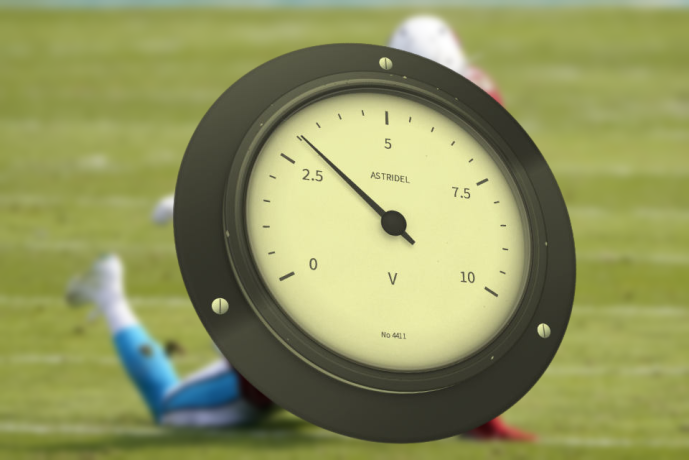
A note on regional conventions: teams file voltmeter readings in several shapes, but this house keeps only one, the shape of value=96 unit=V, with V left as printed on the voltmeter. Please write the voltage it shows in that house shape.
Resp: value=3 unit=V
